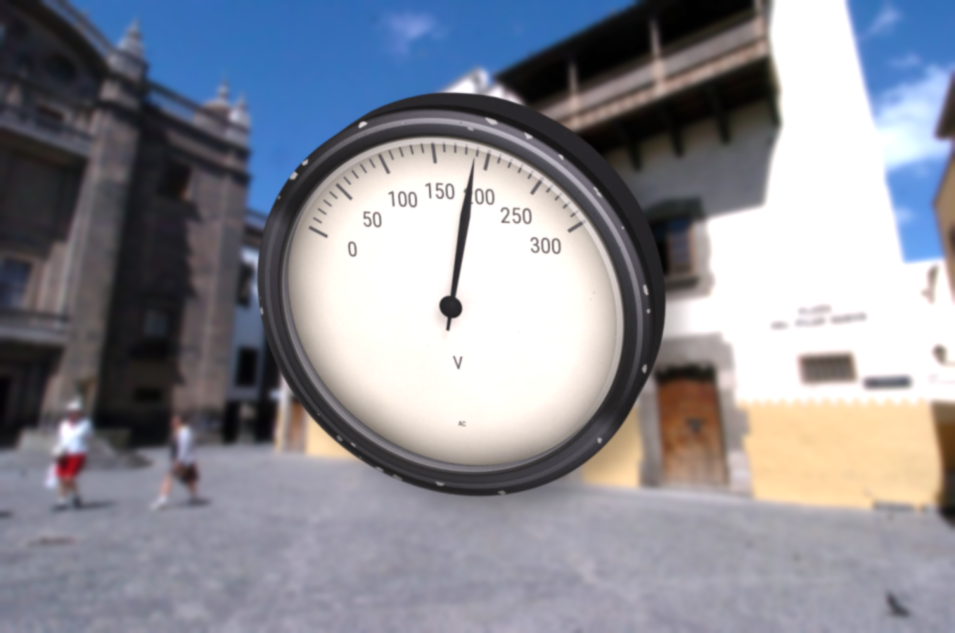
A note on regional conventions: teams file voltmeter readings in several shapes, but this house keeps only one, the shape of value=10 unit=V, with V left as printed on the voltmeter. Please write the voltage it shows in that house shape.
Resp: value=190 unit=V
